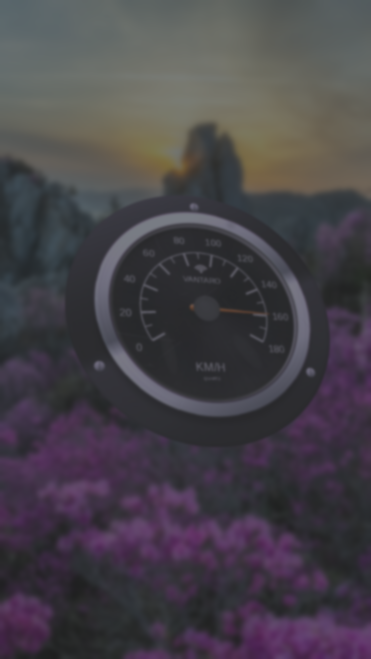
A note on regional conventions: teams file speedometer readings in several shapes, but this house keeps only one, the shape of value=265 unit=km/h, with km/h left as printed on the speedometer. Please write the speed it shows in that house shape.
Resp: value=160 unit=km/h
